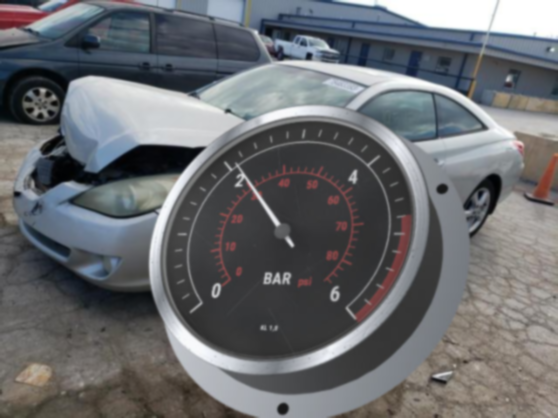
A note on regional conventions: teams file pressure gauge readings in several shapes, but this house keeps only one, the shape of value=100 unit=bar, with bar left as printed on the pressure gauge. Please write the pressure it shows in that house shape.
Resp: value=2.1 unit=bar
